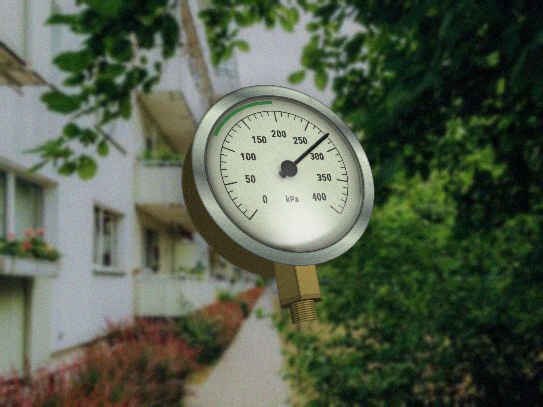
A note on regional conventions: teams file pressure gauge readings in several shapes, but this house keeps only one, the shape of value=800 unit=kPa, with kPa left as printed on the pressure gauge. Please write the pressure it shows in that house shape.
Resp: value=280 unit=kPa
